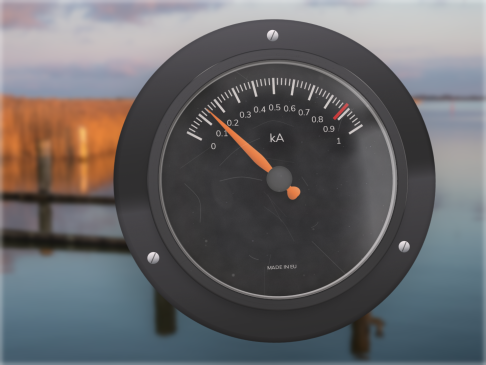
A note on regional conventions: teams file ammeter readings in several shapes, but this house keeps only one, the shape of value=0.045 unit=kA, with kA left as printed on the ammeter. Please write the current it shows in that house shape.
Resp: value=0.14 unit=kA
